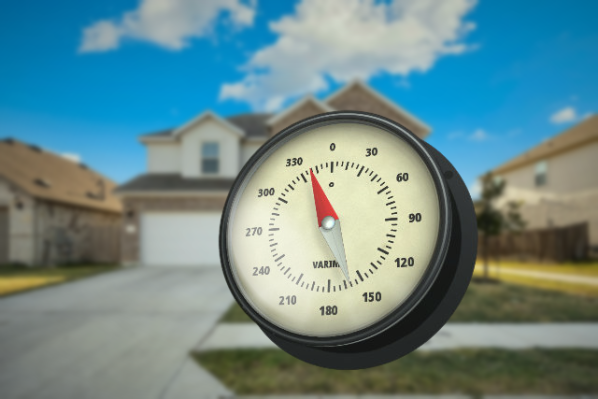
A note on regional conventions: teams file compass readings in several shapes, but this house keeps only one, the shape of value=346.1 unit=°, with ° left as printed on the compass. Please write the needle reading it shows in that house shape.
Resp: value=340 unit=°
